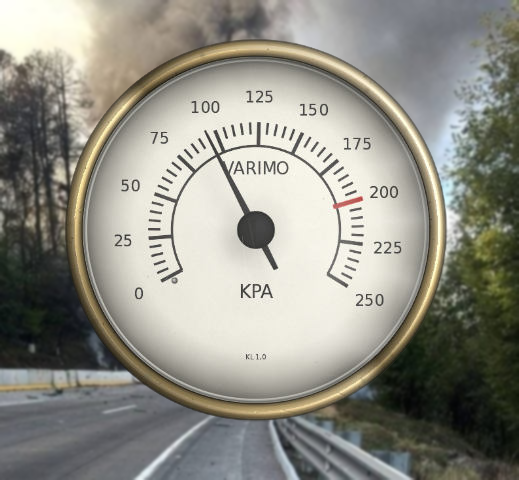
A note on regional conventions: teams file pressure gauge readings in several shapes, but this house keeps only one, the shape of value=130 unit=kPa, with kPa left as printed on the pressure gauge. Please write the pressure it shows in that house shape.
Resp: value=95 unit=kPa
